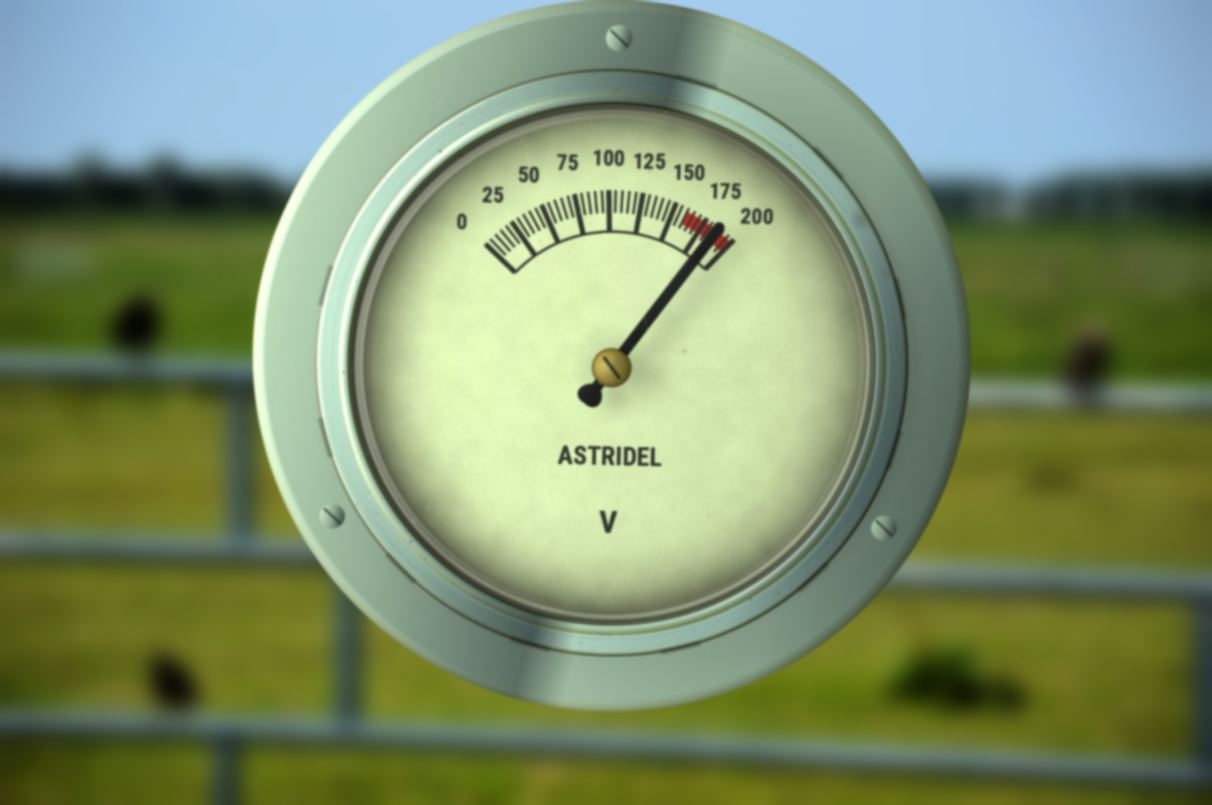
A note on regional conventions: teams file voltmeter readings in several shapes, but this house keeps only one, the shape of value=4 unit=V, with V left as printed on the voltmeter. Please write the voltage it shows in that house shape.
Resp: value=185 unit=V
